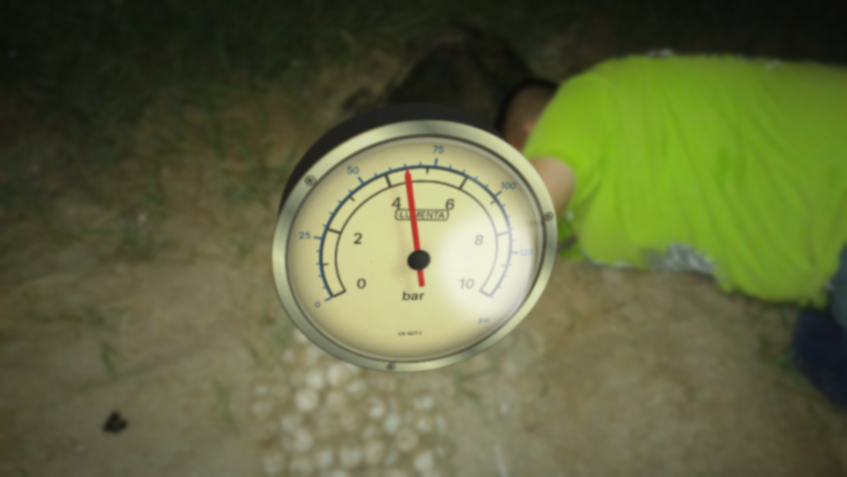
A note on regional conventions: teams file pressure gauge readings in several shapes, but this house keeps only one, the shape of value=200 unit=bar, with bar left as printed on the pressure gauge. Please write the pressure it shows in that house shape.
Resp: value=4.5 unit=bar
